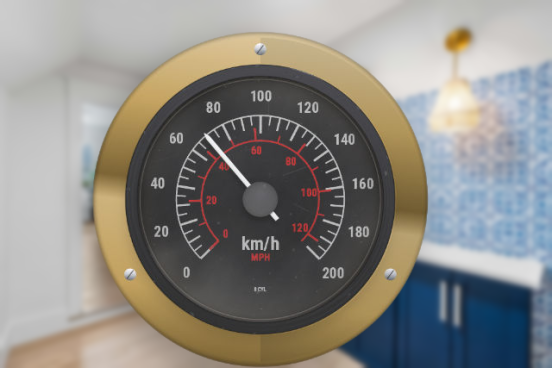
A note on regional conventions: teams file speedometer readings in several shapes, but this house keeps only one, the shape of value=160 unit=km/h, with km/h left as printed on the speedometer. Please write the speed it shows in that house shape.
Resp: value=70 unit=km/h
